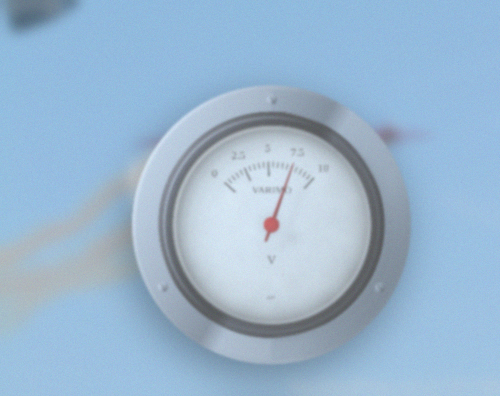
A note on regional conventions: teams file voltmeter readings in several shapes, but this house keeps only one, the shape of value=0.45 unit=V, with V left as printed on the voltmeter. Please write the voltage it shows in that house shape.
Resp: value=7.5 unit=V
